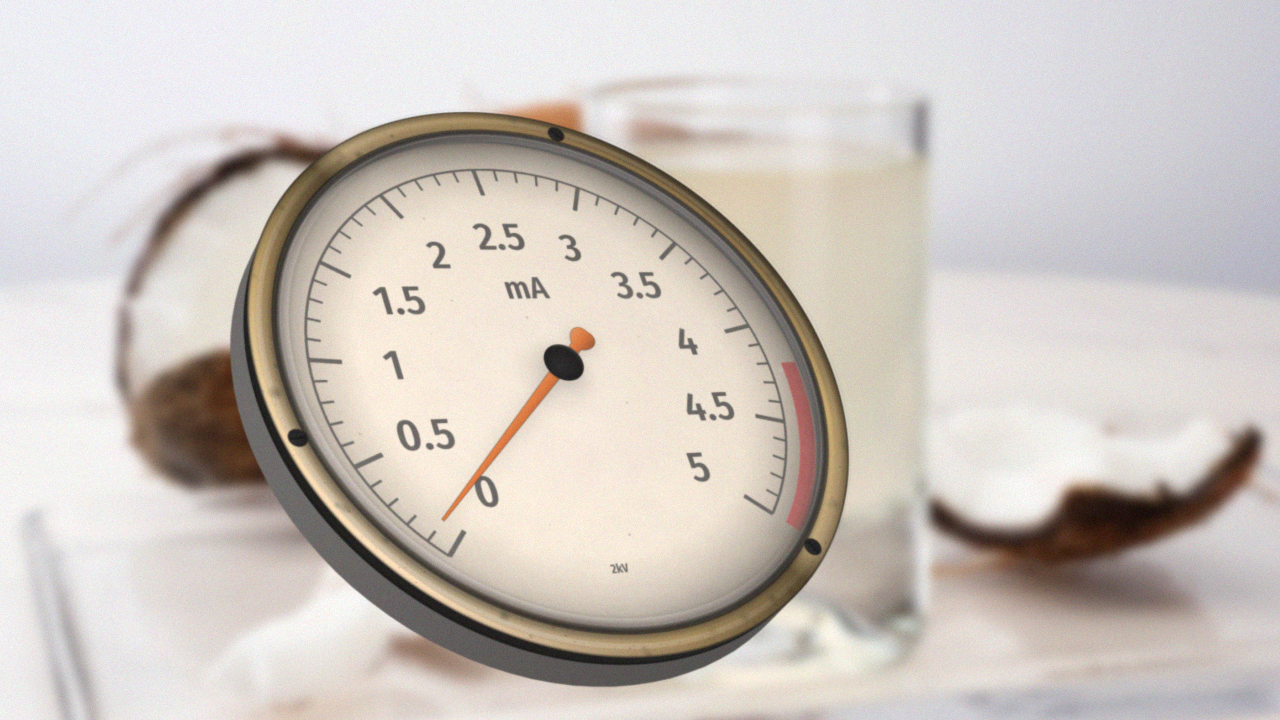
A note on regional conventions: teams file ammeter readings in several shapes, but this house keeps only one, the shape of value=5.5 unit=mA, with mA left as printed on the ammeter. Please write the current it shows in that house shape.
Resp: value=0.1 unit=mA
